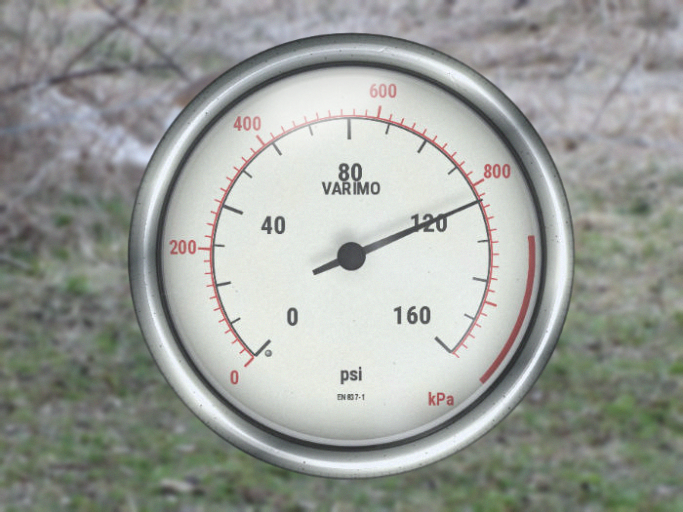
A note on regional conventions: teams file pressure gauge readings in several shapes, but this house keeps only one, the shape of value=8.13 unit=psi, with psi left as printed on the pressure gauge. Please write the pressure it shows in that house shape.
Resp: value=120 unit=psi
